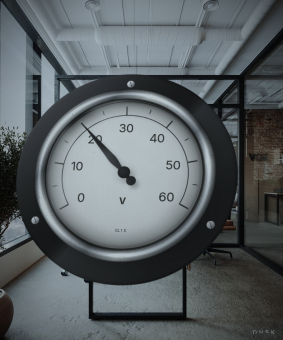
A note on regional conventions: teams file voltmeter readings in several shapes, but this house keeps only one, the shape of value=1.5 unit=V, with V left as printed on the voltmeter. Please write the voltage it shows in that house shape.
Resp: value=20 unit=V
